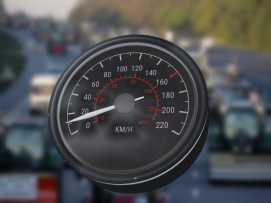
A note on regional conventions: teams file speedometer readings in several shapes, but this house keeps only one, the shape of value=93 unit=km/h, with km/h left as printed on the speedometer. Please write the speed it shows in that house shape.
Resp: value=10 unit=km/h
